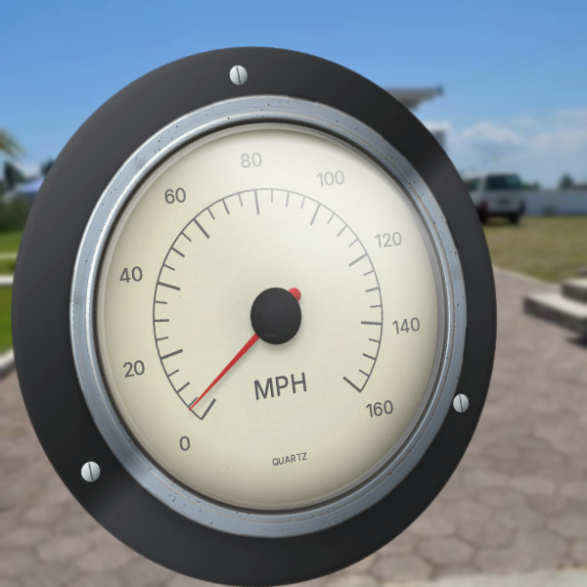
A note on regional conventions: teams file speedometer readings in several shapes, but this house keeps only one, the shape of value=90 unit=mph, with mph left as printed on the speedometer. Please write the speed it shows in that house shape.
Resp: value=5 unit=mph
